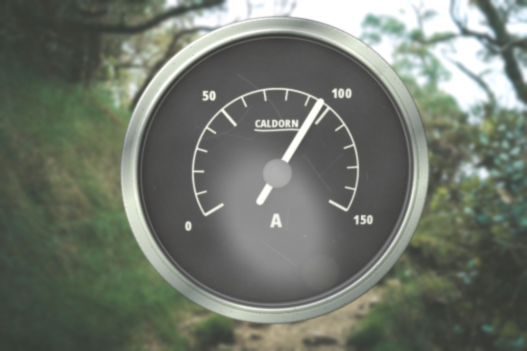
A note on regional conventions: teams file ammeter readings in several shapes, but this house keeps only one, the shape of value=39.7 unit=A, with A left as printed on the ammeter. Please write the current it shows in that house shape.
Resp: value=95 unit=A
